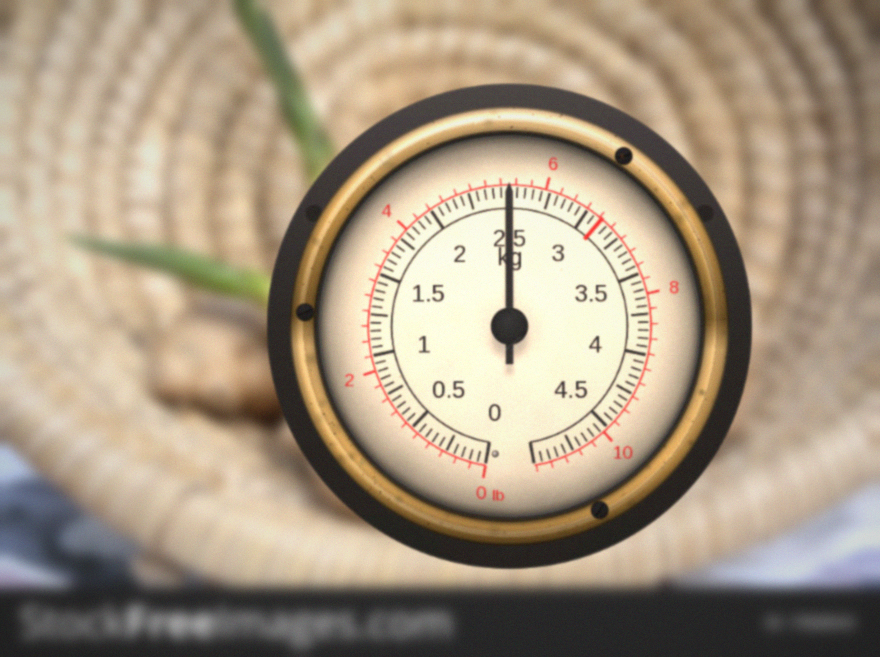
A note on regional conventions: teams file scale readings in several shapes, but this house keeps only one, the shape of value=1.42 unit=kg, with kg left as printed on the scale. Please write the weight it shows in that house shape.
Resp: value=2.5 unit=kg
